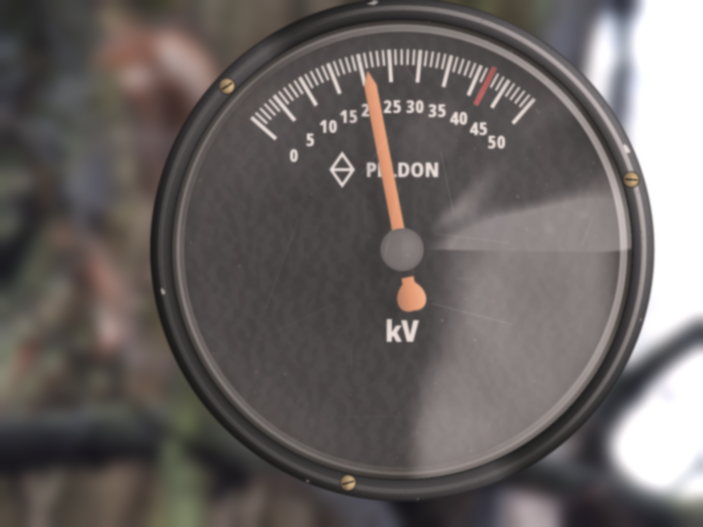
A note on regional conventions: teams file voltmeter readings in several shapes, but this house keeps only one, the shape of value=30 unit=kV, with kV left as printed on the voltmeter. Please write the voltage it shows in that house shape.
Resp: value=21 unit=kV
